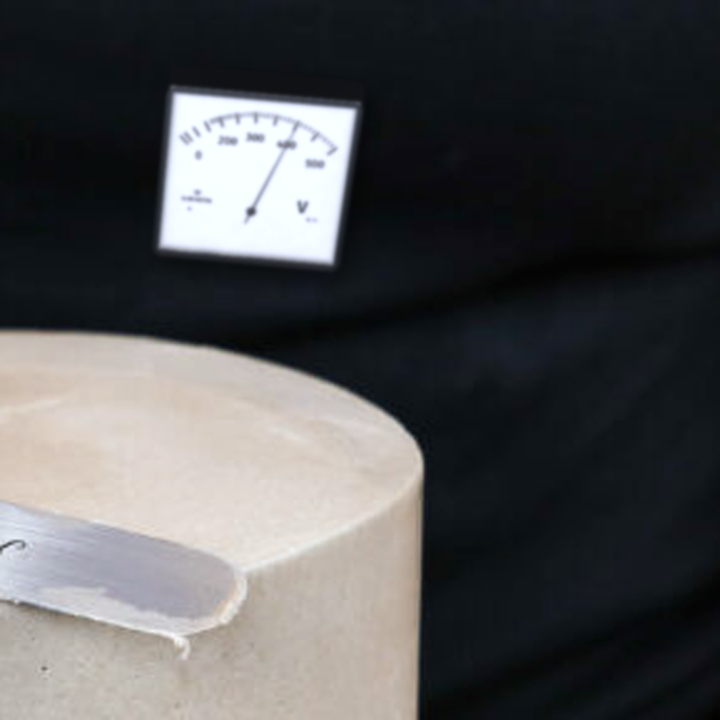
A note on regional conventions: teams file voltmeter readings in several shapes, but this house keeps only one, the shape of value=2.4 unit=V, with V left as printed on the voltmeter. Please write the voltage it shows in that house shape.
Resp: value=400 unit=V
